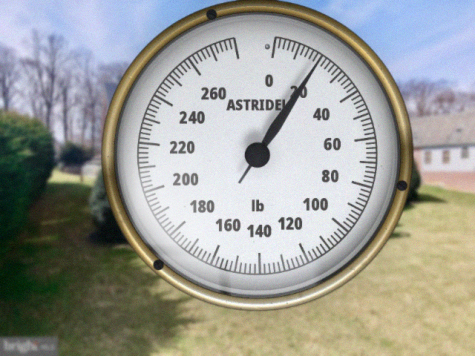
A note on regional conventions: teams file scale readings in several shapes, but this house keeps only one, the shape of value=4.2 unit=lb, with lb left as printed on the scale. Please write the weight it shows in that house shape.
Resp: value=20 unit=lb
